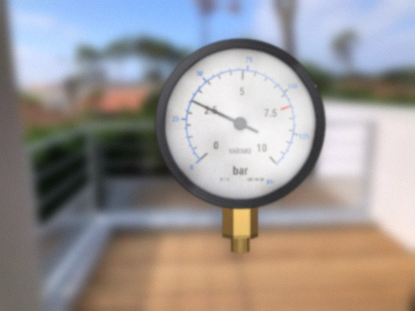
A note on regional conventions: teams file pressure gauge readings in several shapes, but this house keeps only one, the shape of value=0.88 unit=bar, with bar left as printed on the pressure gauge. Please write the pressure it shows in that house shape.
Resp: value=2.5 unit=bar
